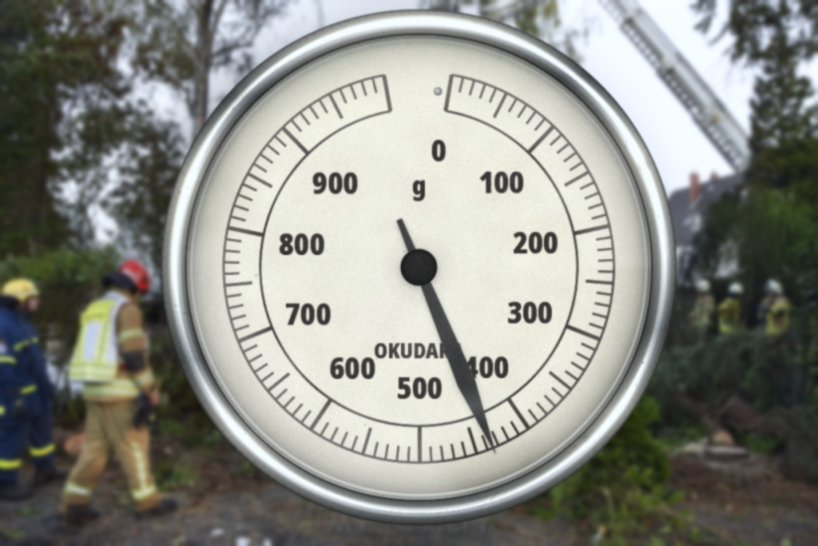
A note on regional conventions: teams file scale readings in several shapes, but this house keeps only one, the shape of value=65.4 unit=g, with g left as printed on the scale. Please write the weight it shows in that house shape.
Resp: value=435 unit=g
